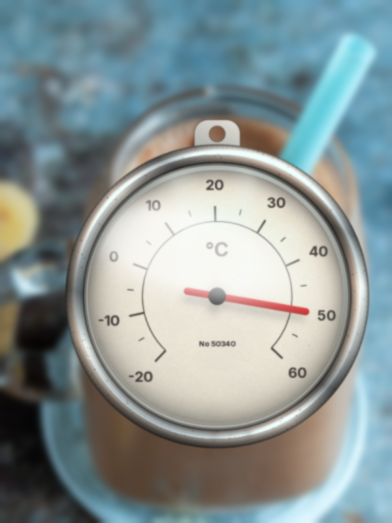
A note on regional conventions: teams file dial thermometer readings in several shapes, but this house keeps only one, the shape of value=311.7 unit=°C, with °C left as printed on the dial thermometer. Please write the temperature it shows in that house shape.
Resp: value=50 unit=°C
